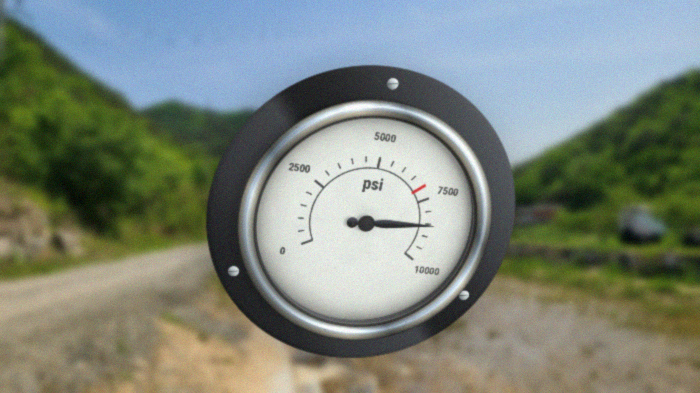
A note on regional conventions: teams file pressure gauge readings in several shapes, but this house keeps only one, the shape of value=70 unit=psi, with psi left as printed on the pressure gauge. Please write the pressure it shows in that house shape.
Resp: value=8500 unit=psi
